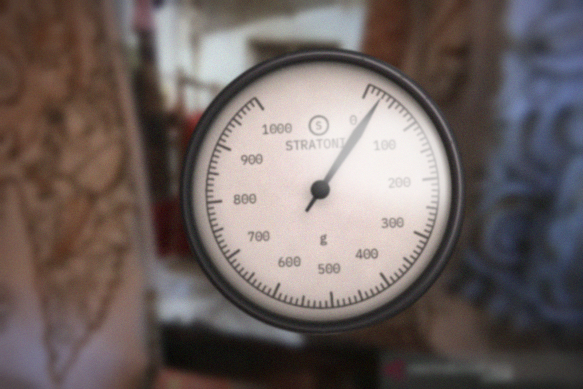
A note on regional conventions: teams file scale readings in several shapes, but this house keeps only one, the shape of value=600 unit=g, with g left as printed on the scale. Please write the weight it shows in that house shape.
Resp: value=30 unit=g
